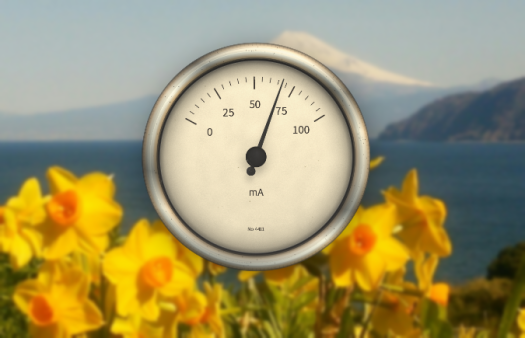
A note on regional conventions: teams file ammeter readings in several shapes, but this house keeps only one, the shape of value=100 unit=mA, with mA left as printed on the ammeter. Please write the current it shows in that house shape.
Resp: value=67.5 unit=mA
